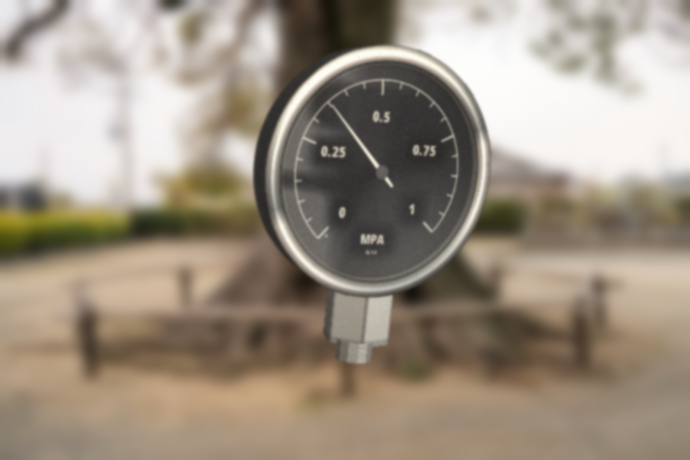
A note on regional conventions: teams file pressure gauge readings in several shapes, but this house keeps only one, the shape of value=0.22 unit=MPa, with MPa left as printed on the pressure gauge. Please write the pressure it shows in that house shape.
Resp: value=0.35 unit=MPa
